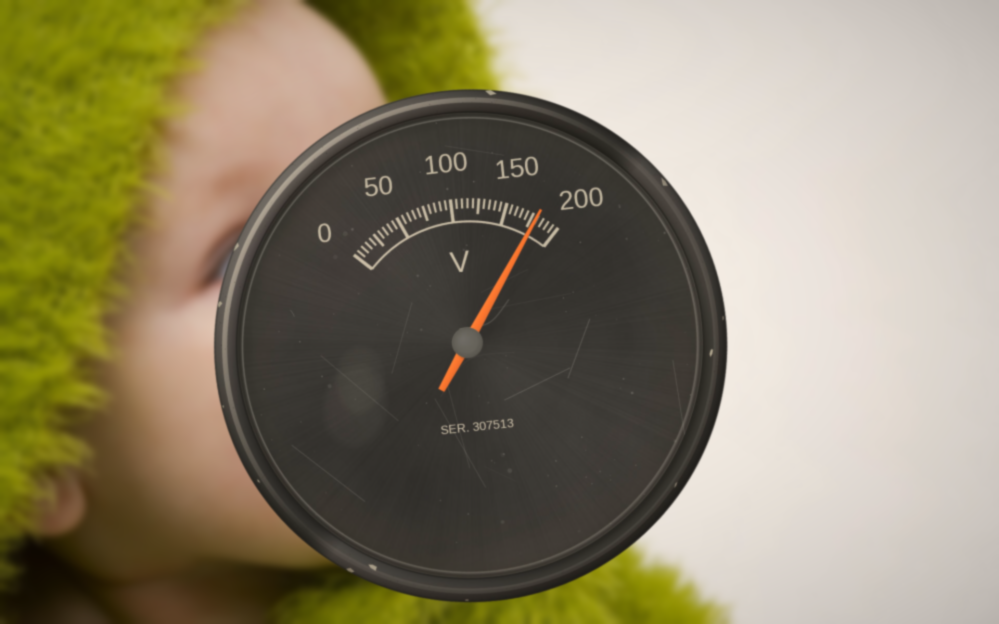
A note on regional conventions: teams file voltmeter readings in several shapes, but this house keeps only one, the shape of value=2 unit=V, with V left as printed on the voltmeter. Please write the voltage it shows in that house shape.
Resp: value=180 unit=V
